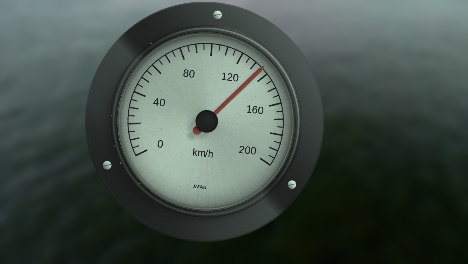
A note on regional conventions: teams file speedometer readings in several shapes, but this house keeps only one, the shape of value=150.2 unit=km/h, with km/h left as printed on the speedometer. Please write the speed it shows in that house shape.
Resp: value=135 unit=km/h
